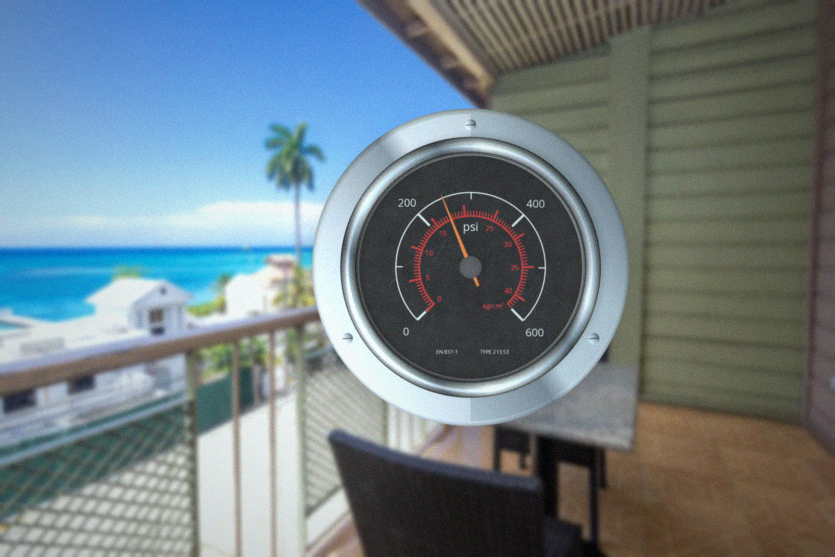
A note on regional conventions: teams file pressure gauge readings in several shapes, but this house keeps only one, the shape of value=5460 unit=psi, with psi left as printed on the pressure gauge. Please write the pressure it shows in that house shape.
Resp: value=250 unit=psi
